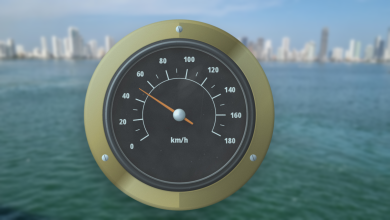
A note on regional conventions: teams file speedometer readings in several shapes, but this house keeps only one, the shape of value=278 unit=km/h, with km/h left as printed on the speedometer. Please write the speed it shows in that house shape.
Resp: value=50 unit=km/h
